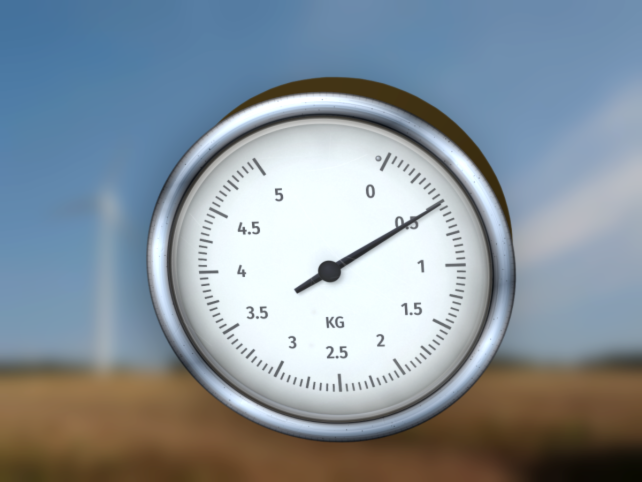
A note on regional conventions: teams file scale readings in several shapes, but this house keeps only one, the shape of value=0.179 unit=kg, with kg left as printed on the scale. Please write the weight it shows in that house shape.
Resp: value=0.5 unit=kg
